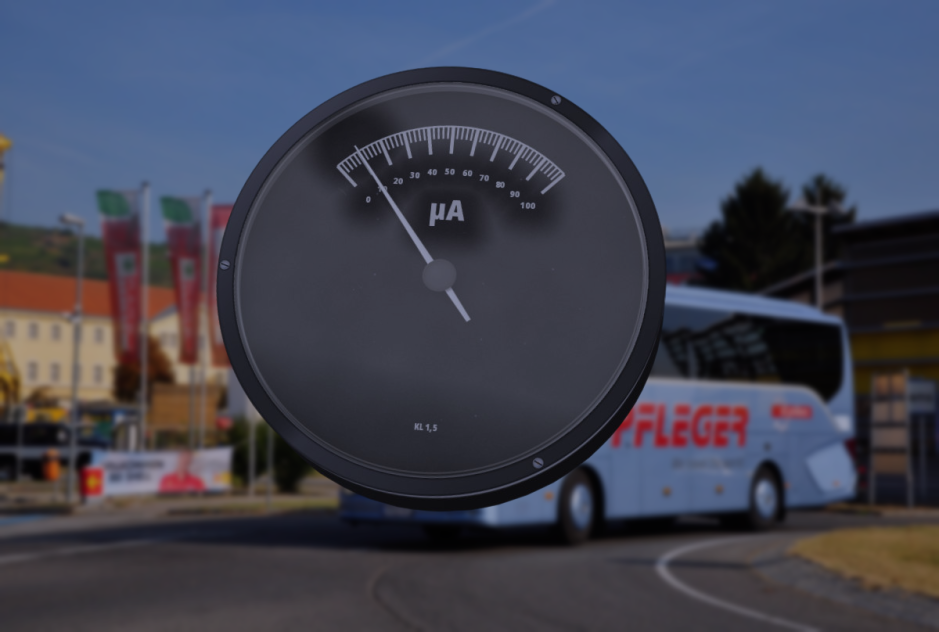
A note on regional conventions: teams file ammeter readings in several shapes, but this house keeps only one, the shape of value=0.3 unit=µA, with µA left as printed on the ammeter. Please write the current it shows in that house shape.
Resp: value=10 unit=µA
